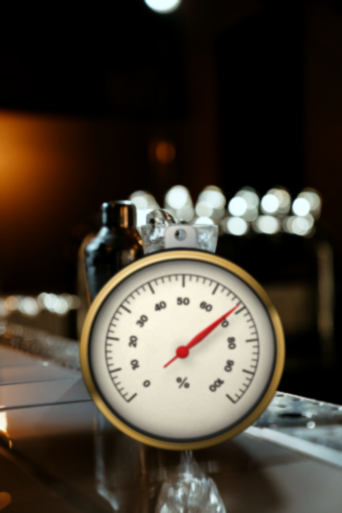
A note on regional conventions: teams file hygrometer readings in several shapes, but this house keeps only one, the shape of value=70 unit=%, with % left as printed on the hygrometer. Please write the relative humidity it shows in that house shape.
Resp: value=68 unit=%
